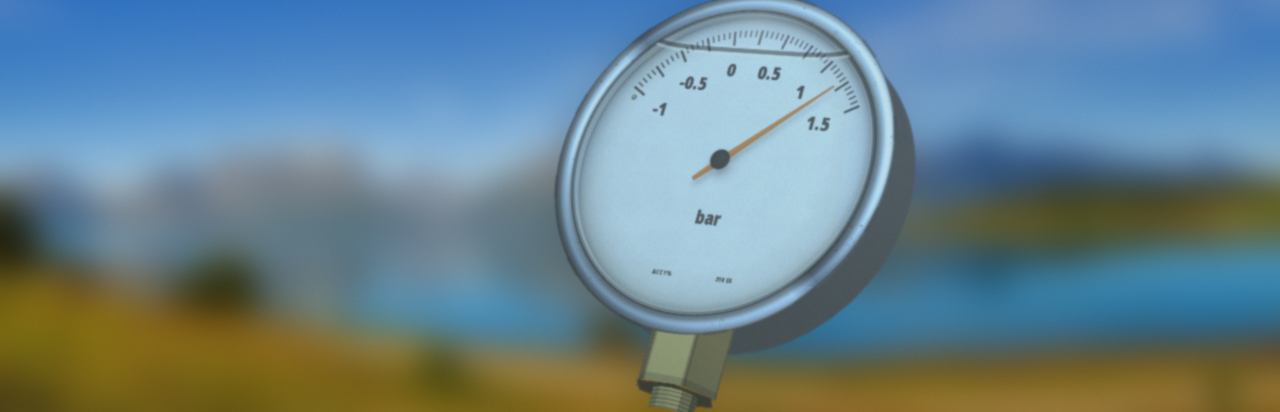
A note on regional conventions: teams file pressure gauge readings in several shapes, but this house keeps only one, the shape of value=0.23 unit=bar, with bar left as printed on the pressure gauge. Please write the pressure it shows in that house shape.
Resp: value=1.25 unit=bar
